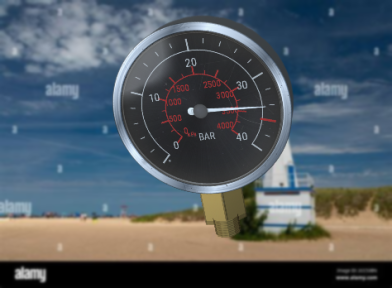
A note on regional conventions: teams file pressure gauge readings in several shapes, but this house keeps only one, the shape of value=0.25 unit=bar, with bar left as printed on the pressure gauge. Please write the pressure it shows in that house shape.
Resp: value=34 unit=bar
